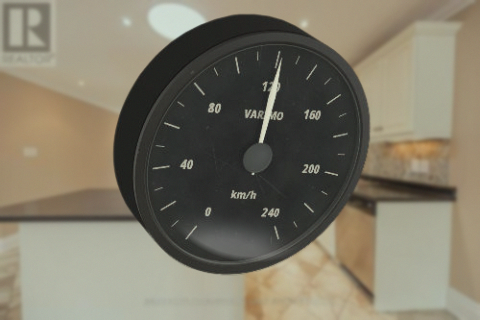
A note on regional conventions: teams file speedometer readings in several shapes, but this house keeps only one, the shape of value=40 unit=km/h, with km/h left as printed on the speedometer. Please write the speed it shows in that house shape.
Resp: value=120 unit=km/h
